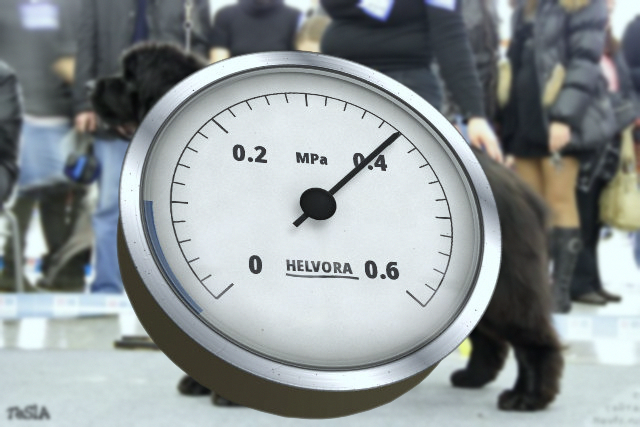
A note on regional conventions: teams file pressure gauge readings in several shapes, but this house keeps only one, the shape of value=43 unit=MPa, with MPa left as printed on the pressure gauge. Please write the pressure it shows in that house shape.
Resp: value=0.4 unit=MPa
